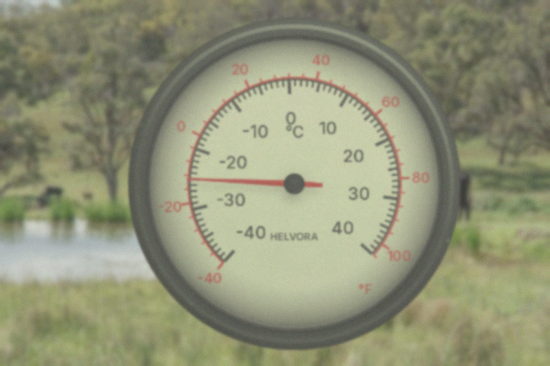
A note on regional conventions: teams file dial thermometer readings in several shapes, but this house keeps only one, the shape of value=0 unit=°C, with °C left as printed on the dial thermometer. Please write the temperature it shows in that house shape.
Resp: value=-25 unit=°C
